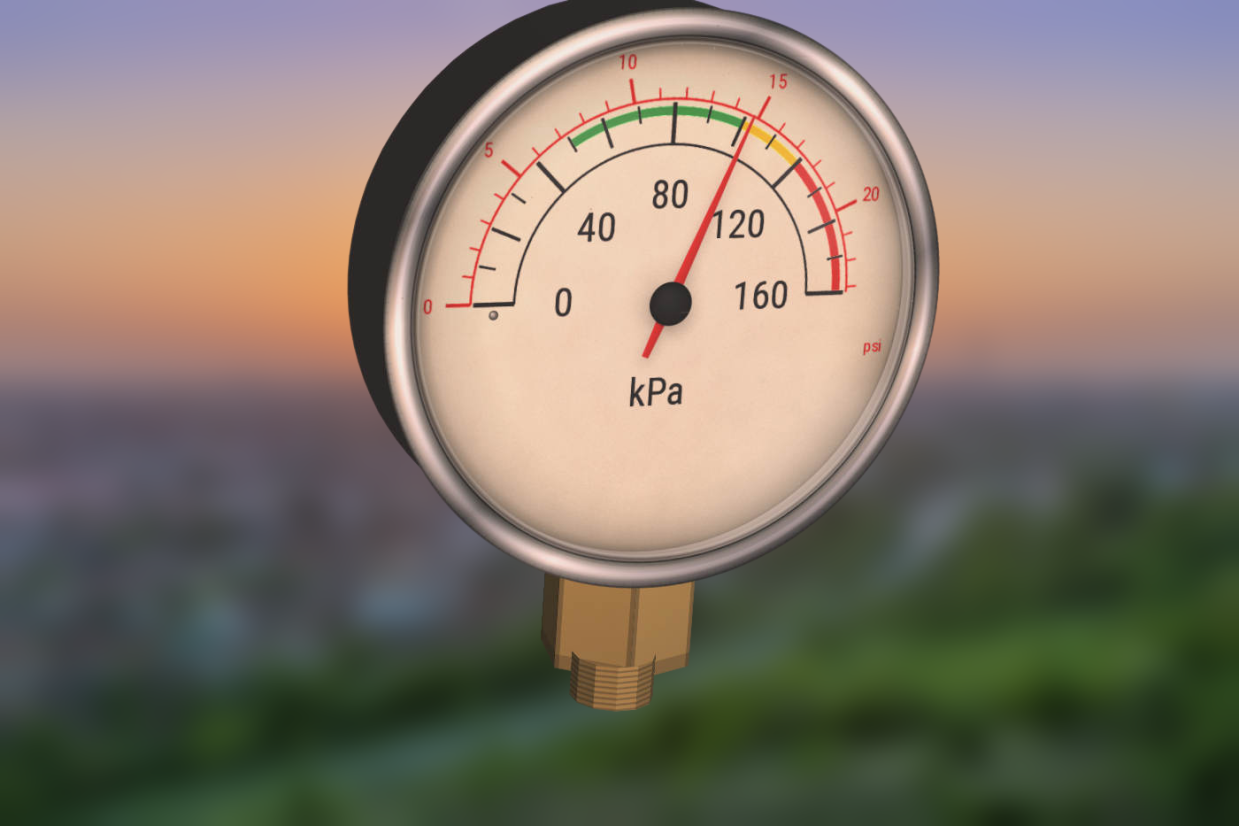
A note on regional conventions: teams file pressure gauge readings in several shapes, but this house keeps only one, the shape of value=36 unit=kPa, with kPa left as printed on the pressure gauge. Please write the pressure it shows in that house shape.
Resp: value=100 unit=kPa
